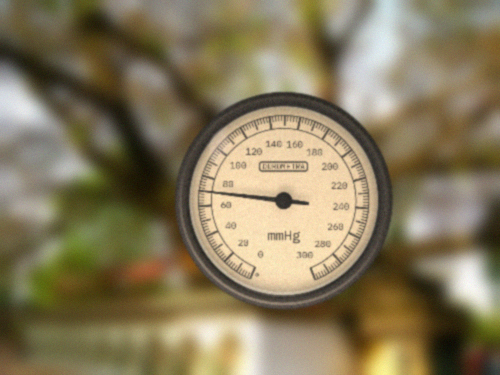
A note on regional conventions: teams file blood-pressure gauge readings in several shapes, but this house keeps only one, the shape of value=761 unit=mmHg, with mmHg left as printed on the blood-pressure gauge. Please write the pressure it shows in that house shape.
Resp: value=70 unit=mmHg
